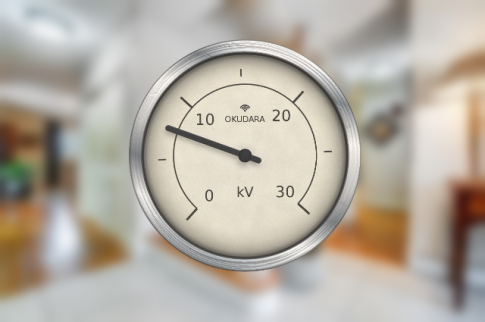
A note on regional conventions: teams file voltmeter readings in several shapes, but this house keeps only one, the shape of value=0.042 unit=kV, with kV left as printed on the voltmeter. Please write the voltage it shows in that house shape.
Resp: value=7.5 unit=kV
